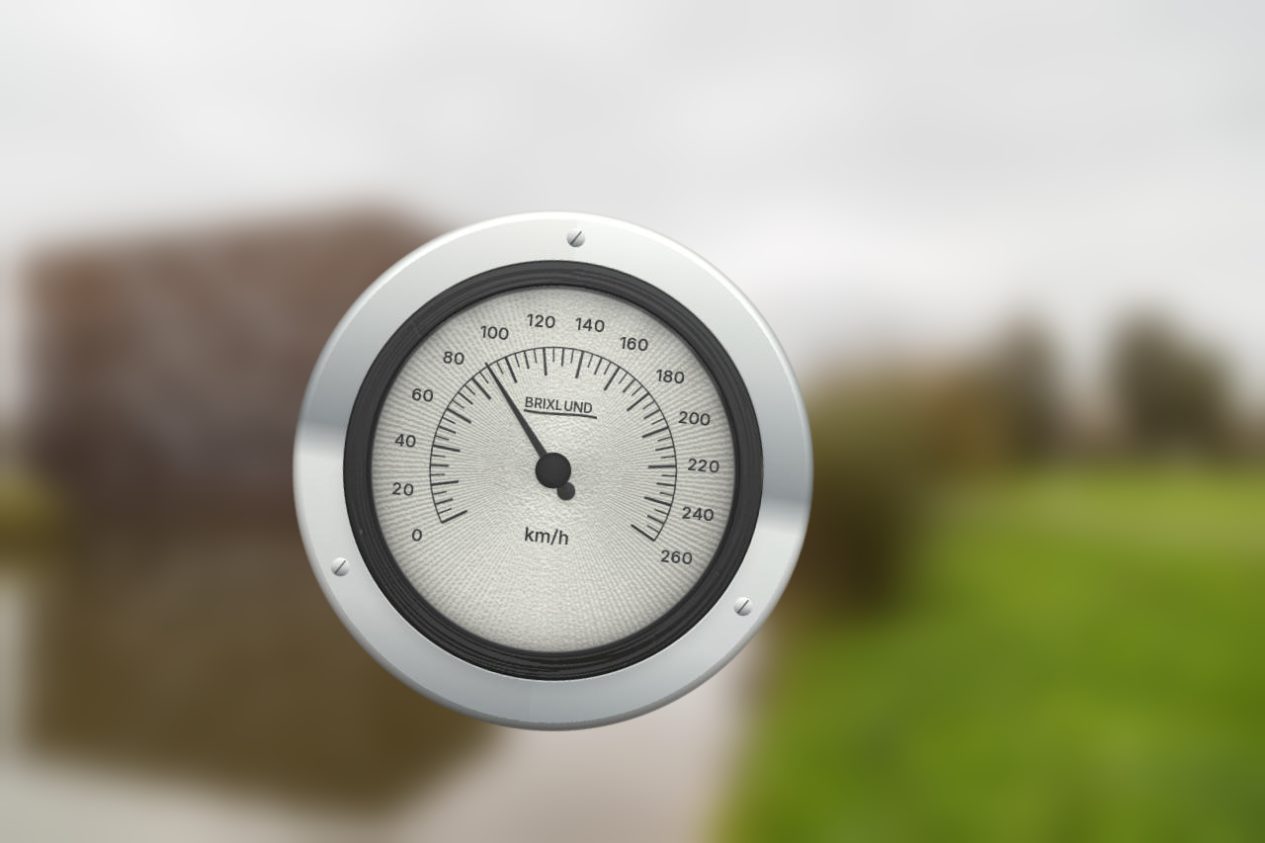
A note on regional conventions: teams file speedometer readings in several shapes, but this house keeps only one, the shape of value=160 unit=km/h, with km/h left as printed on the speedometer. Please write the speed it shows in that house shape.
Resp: value=90 unit=km/h
